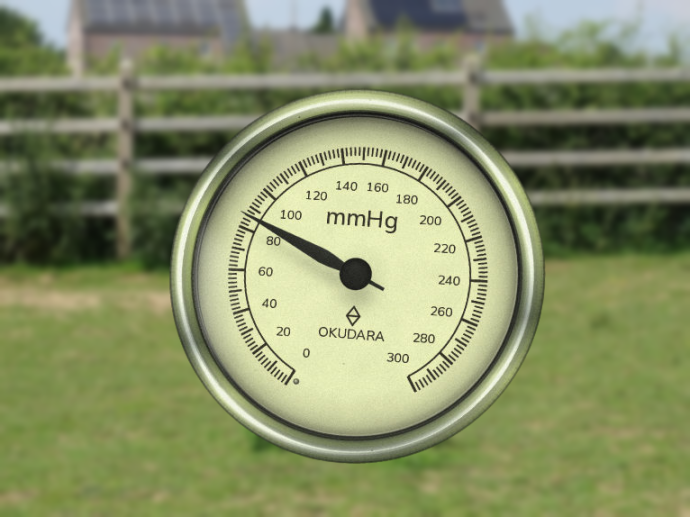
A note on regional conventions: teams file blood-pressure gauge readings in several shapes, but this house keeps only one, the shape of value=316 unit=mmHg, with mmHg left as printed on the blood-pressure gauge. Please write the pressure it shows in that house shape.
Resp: value=86 unit=mmHg
